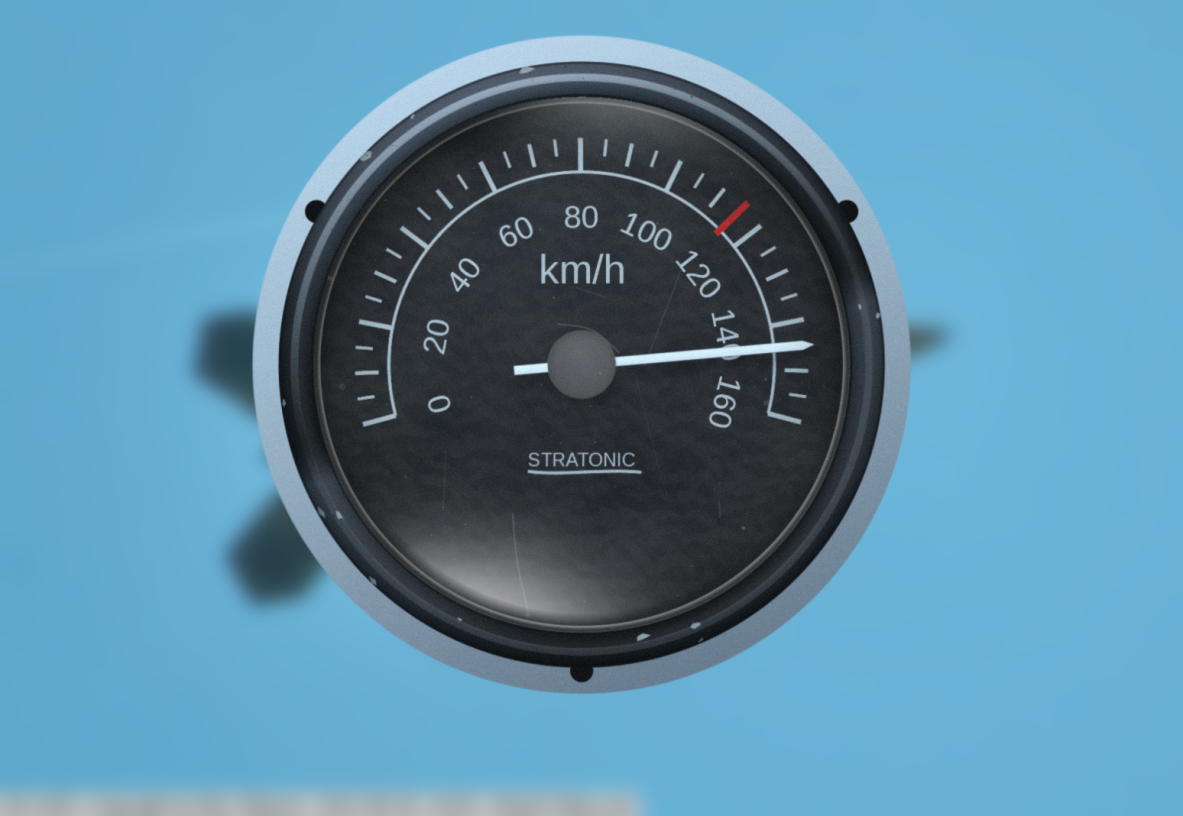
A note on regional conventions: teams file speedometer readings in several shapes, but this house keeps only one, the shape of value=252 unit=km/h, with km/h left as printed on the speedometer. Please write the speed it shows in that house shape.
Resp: value=145 unit=km/h
